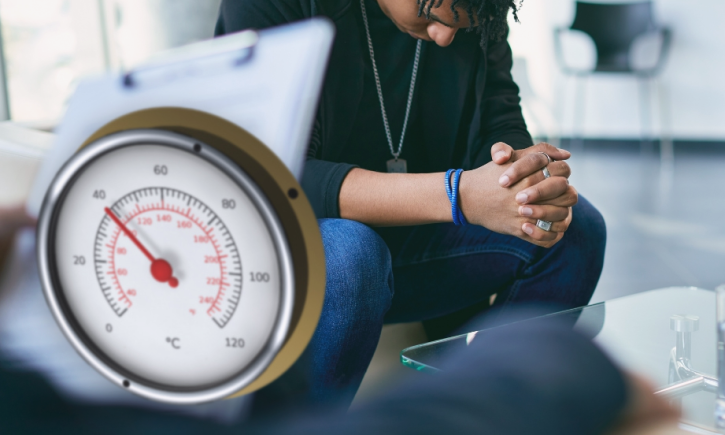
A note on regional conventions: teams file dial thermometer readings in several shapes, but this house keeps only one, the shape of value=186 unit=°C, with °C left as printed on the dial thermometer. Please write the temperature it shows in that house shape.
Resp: value=40 unit=°C
